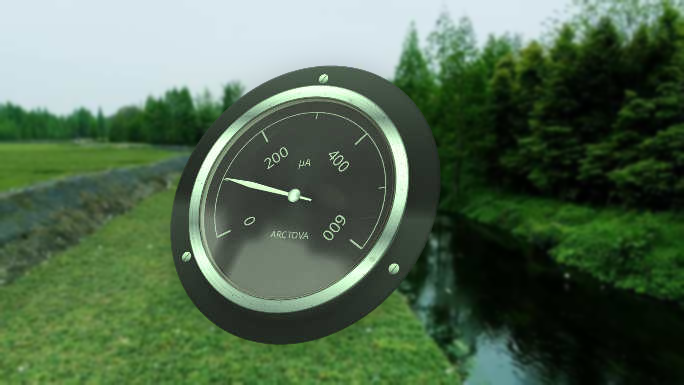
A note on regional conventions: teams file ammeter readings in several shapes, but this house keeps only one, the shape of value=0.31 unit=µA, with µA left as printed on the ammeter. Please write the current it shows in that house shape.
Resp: value=100 unit=µA
